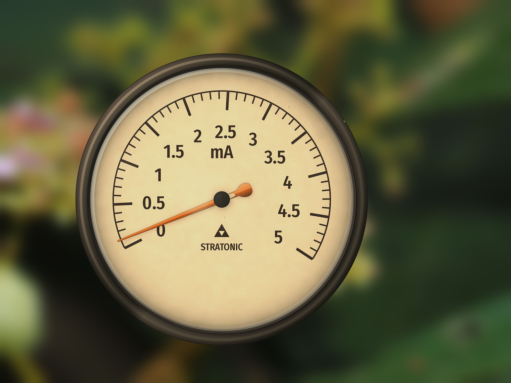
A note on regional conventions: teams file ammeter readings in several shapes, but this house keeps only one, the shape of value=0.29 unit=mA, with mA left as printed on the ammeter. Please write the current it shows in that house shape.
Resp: value=0.1 unit=mA
